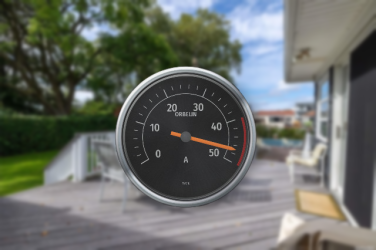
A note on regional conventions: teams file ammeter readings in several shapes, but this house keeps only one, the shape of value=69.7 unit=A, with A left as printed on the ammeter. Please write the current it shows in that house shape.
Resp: value=47 unit=A
